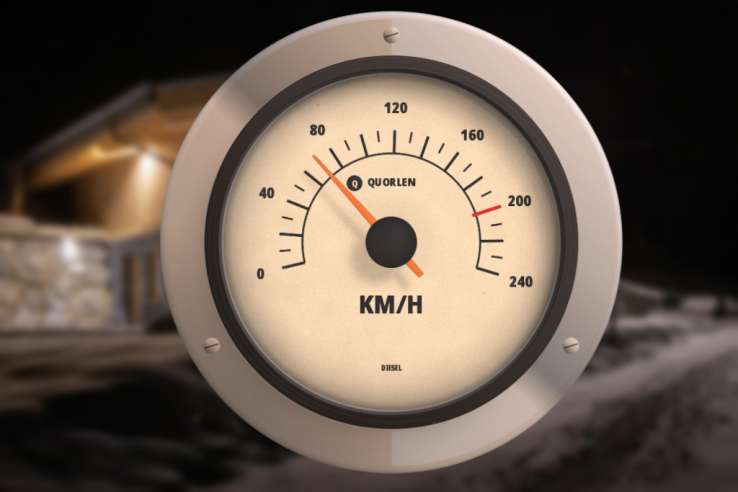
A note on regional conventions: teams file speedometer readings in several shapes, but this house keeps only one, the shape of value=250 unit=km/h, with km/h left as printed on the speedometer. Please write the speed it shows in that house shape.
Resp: value=70 unit=km/h
